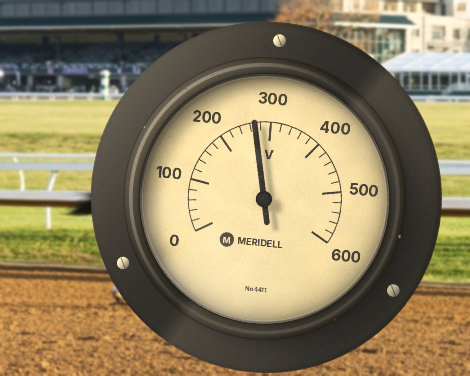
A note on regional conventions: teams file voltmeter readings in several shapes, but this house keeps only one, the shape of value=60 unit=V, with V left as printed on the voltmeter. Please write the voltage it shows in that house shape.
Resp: value=270 unit=V
